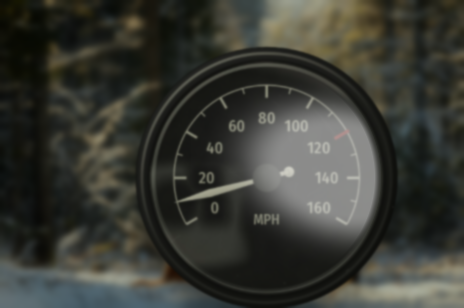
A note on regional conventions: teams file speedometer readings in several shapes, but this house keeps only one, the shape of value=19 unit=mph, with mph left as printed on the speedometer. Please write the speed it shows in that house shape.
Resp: value=10 unit=mph
